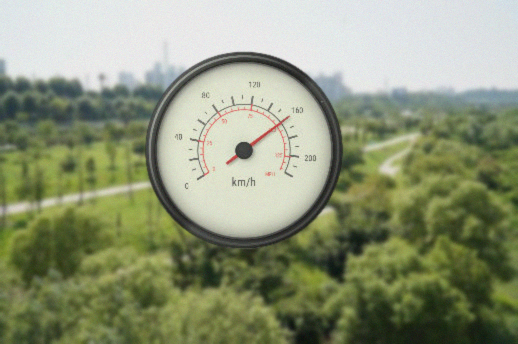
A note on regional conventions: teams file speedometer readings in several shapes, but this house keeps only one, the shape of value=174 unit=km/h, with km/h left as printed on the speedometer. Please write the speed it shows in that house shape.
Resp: value=160 unit=km/h
